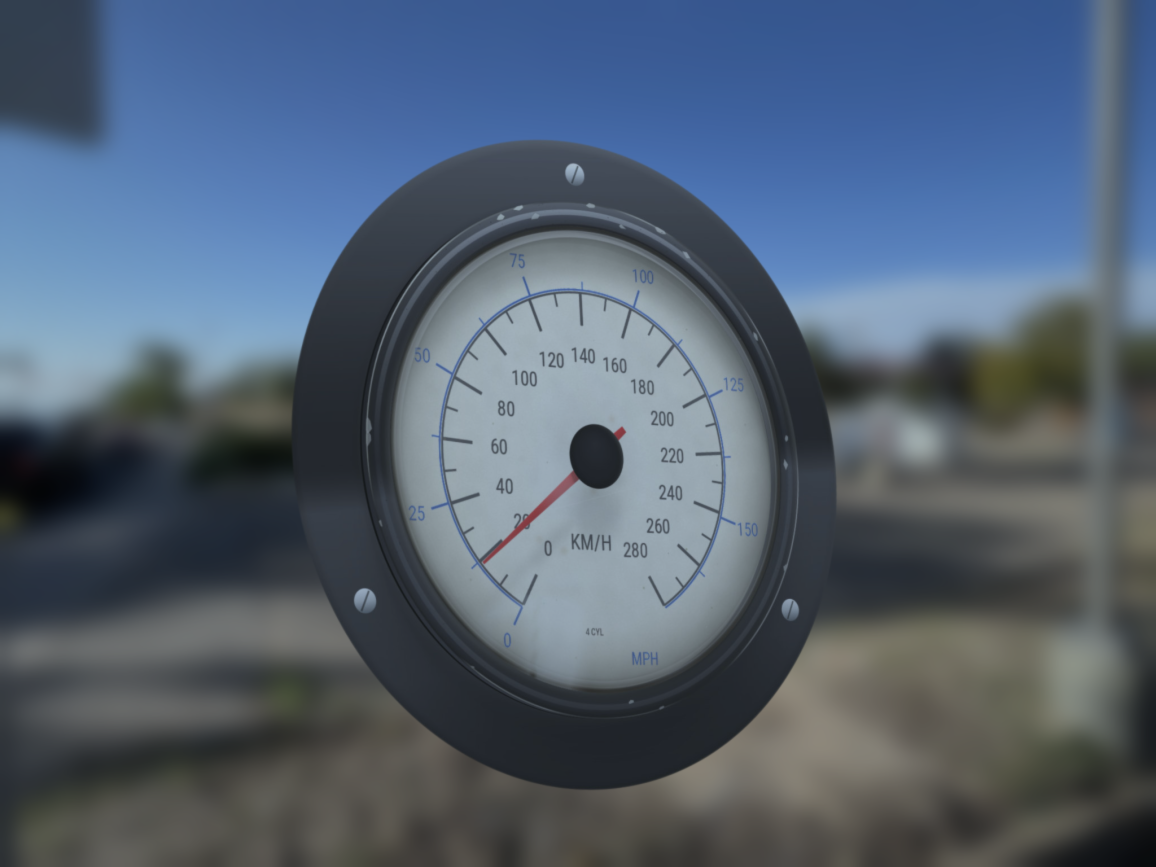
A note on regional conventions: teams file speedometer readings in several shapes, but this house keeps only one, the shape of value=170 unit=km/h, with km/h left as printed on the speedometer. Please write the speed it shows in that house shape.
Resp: value=20 unit=km/h
